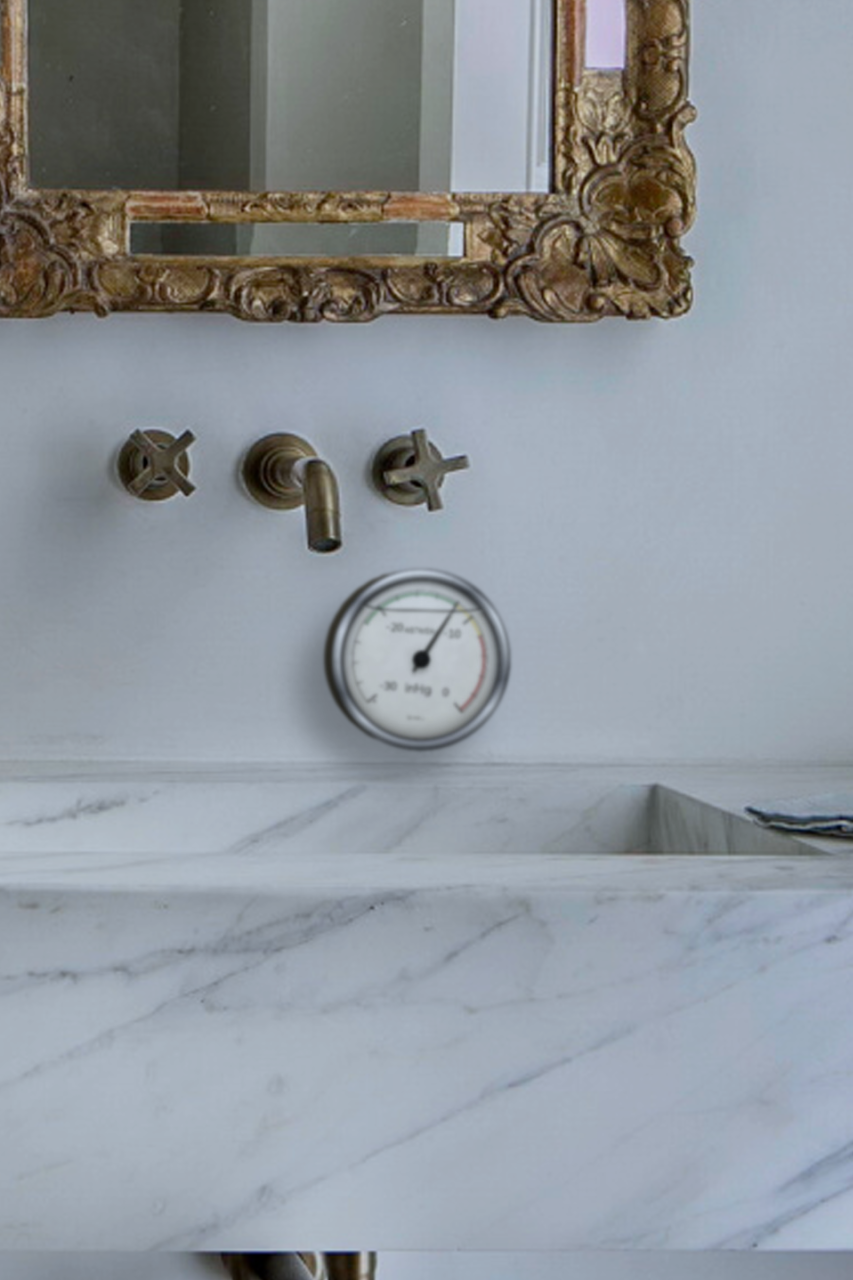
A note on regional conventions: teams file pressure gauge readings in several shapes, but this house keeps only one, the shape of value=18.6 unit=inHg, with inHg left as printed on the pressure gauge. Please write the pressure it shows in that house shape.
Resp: value=-12 unit=inHg
